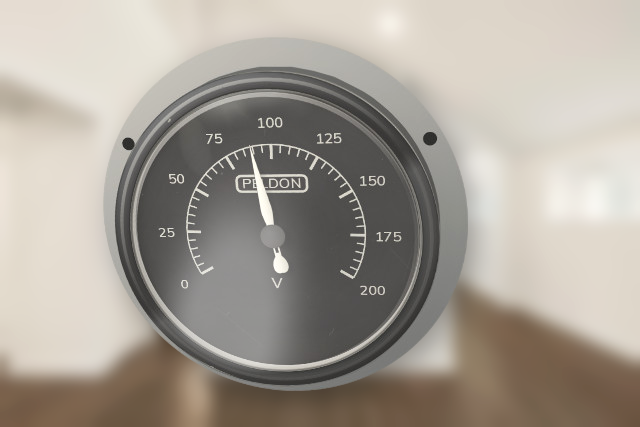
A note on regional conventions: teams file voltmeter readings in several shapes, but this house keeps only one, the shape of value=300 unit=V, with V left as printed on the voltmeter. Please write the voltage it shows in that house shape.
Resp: value=90 unit=V
